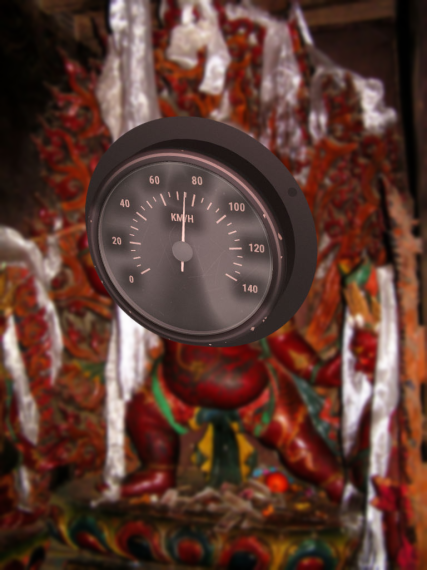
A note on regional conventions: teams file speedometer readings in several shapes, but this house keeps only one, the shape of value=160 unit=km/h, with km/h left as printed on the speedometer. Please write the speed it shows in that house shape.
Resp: value=75 unit=km/h
